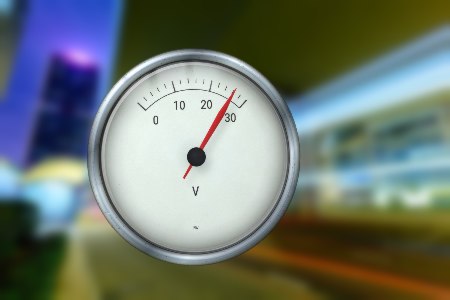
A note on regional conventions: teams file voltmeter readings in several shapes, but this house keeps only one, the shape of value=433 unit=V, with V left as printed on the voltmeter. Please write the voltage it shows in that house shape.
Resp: value=26 unit=V
